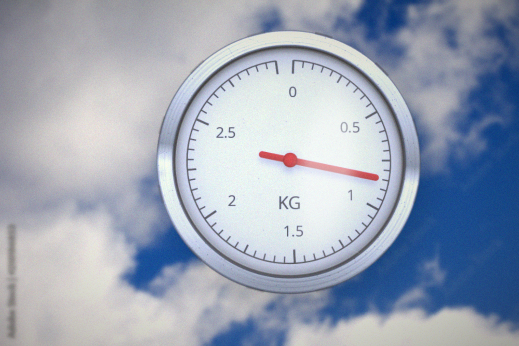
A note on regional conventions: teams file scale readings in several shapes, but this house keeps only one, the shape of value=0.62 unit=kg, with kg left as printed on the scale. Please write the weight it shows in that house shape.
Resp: value=0.85 unit=kg
